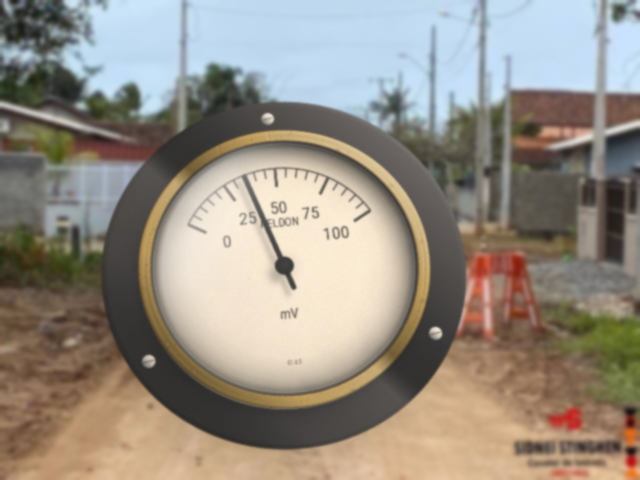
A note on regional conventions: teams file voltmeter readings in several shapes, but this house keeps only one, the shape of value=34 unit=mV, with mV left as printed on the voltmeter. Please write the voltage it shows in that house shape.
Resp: value=35 unit=mV
